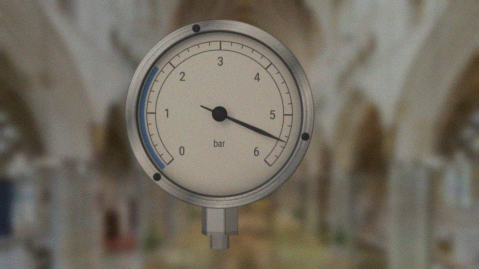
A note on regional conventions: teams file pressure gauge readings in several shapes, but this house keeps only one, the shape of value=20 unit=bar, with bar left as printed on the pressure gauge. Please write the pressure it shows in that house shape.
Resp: value=5.5 unit=bar
